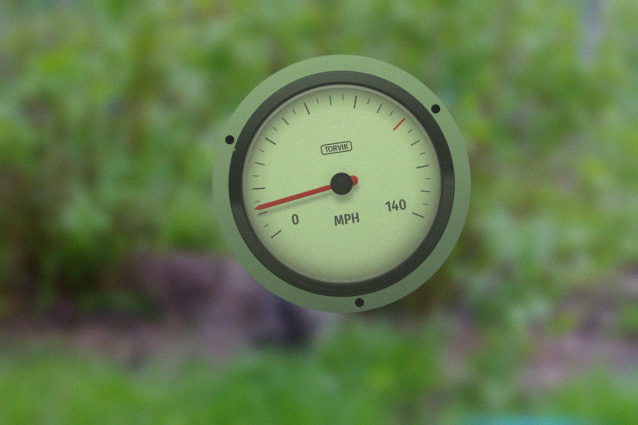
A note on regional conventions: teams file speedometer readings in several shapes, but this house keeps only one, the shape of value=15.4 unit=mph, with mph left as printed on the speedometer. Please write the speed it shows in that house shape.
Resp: value=12.5 unit=mph
